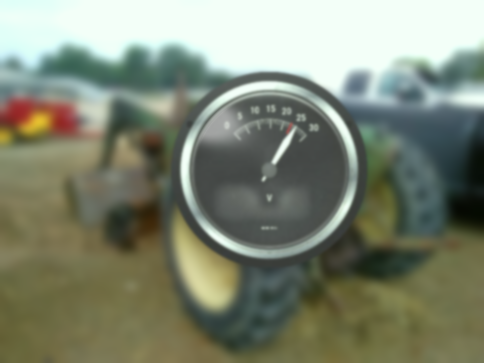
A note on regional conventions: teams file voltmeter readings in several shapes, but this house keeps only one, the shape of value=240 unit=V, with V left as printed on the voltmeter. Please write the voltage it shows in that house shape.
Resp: value=25 unit=V
